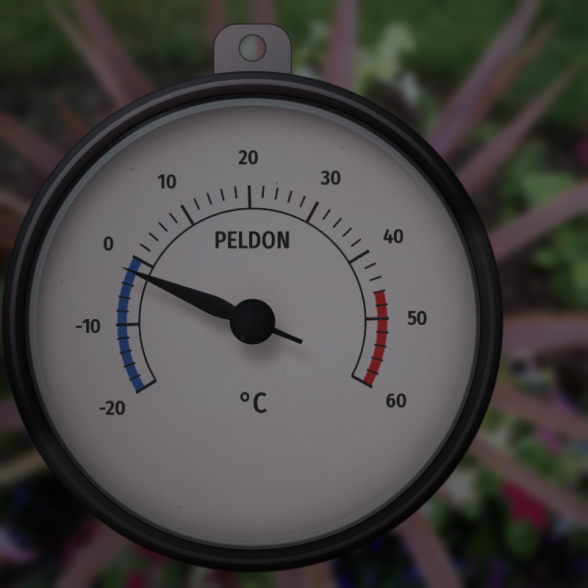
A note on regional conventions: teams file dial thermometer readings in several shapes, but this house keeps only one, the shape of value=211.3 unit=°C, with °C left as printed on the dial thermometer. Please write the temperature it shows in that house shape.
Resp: value=-2 unit=°C
